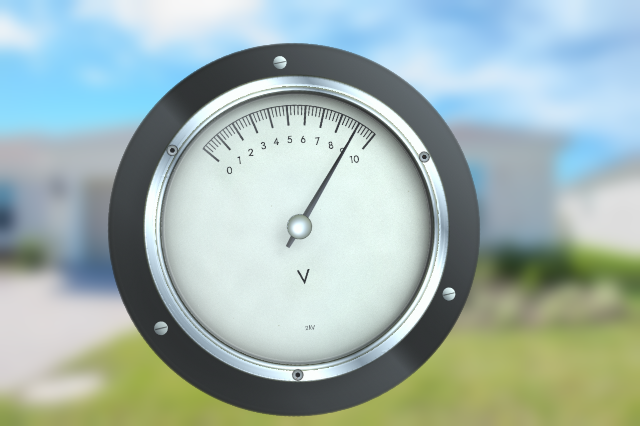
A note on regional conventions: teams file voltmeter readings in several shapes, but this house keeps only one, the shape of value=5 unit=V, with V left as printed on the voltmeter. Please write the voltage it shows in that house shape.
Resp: value=9 unit=V
